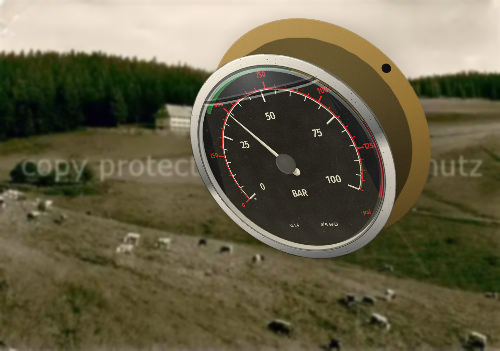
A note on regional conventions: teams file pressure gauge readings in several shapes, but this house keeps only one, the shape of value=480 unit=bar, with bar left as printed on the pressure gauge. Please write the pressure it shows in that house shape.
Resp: value=35 unit=bar
